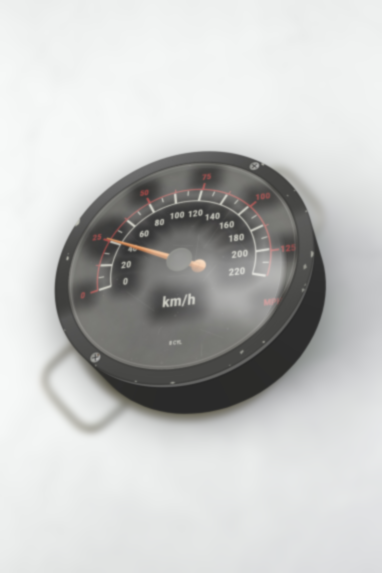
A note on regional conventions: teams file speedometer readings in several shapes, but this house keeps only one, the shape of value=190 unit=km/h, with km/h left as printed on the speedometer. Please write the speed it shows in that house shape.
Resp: value=40 unit=km/h
